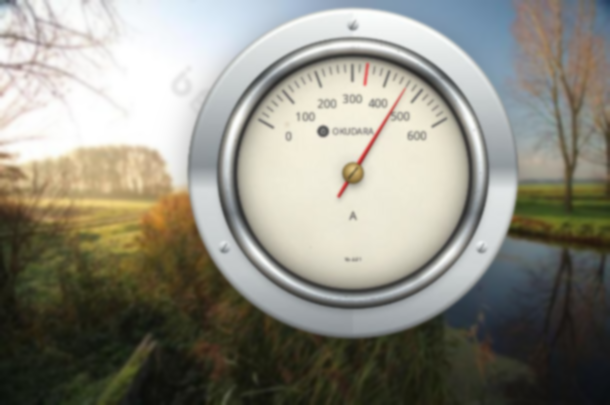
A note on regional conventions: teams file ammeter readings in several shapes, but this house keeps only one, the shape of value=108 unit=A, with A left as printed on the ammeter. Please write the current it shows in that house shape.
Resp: value=460 unit=A
